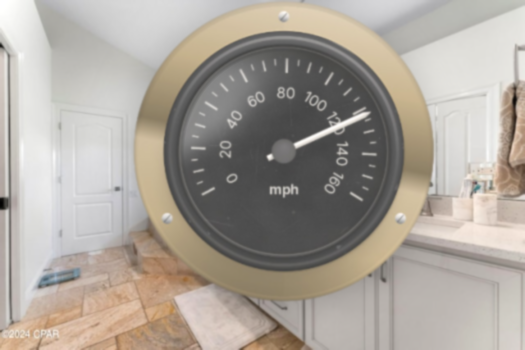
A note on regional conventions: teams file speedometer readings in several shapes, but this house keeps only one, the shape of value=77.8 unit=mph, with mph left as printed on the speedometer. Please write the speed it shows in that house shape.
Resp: value=122.5 unit=mph
